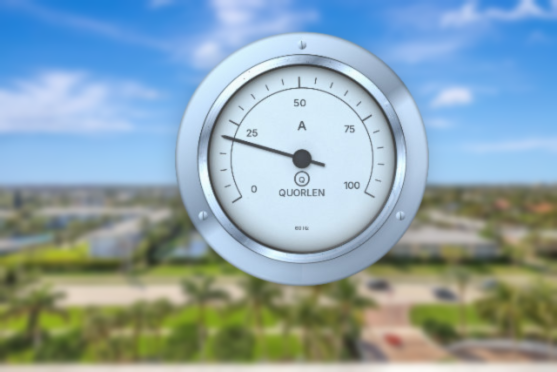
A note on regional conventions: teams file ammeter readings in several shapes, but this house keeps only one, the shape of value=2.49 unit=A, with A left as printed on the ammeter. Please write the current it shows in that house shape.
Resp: value=20 unit=A
